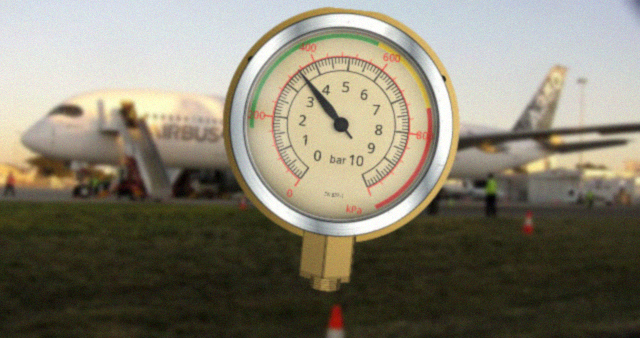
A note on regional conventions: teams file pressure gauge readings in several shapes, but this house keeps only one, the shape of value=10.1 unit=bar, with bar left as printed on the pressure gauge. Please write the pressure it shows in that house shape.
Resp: value=3.5 unit=bar
